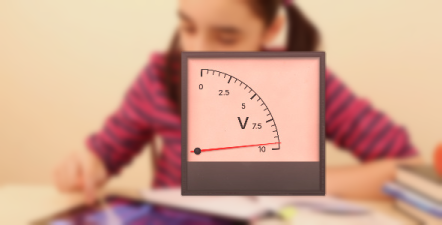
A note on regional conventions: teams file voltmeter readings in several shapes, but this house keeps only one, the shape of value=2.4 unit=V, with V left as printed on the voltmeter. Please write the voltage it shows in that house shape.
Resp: value=9.5 unit=V
